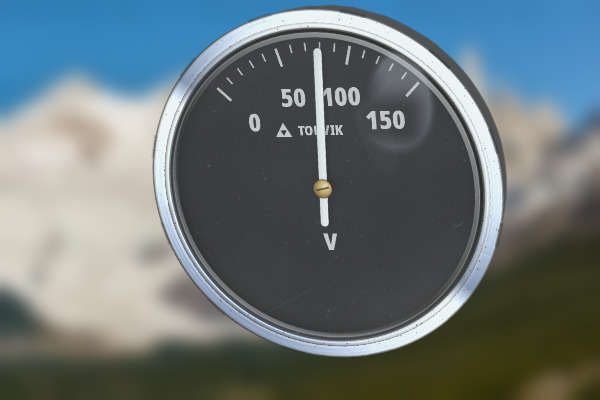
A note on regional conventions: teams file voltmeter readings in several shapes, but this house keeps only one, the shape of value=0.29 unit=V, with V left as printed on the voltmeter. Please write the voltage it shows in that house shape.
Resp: value=80 unit=V
